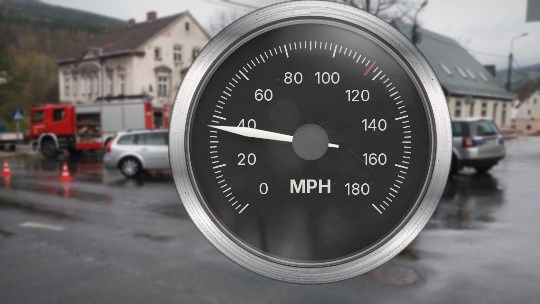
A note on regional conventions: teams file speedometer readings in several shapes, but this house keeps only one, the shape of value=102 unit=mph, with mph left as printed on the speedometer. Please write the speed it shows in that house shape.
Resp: value=36 unit=mph
